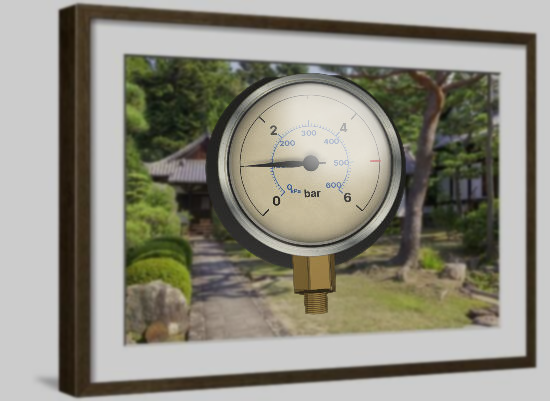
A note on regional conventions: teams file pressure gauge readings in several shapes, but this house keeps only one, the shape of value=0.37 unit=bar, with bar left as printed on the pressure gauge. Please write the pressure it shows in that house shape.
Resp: value=1 unit=bar
